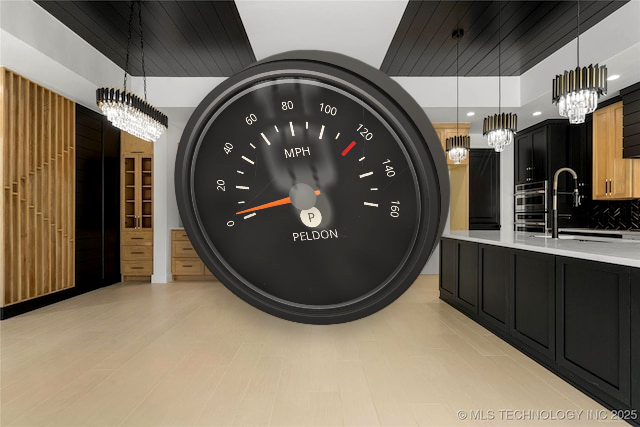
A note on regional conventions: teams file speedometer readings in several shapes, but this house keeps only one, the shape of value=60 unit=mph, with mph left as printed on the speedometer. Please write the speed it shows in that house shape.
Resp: value=5 unit=mph
